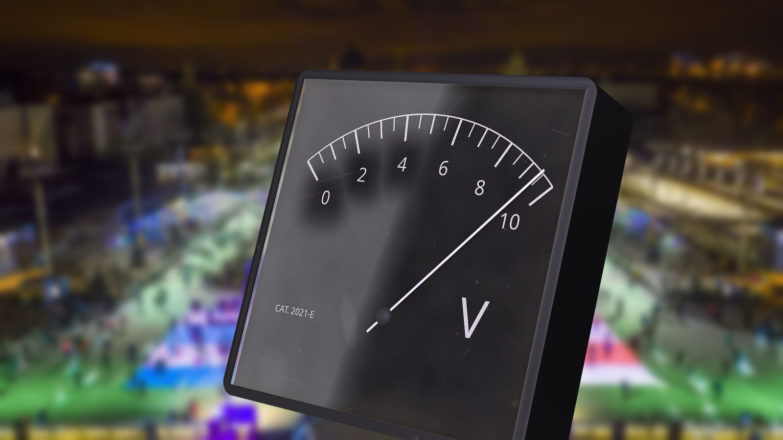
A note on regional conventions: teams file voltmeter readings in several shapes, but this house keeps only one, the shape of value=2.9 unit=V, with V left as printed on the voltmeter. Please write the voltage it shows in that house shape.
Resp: value=9.5 unit=V
